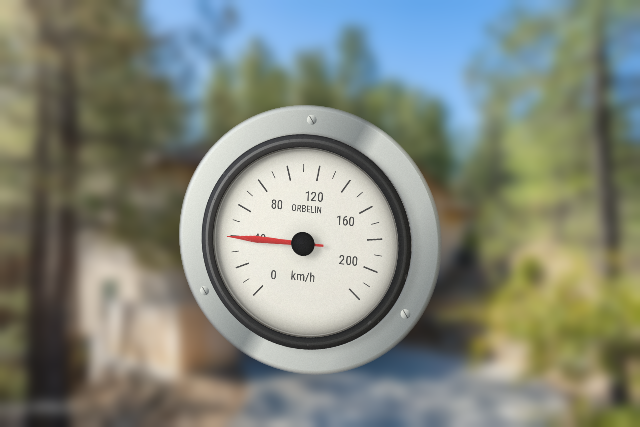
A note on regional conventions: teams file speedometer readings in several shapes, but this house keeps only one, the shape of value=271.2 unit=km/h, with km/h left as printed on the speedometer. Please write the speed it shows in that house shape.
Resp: value=40 unit=km/h
